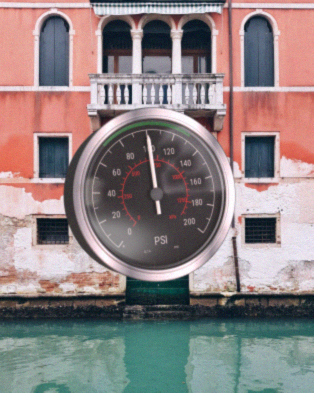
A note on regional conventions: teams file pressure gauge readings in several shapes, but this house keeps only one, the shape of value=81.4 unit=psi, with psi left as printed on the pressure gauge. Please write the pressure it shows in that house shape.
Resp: value=100 unit=psi
